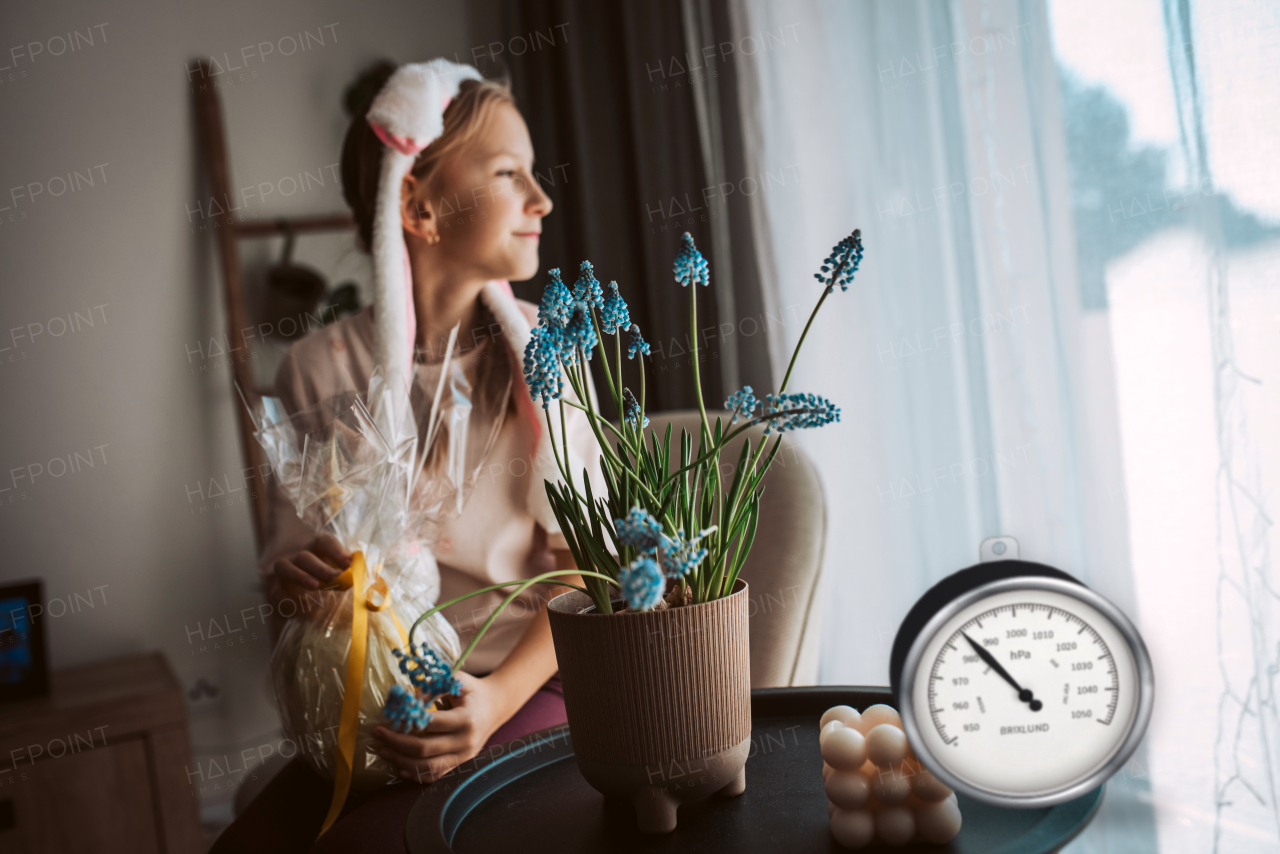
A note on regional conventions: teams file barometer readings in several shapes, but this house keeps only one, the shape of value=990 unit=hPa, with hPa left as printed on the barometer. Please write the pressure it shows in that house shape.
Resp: value=985 unit=hPa
